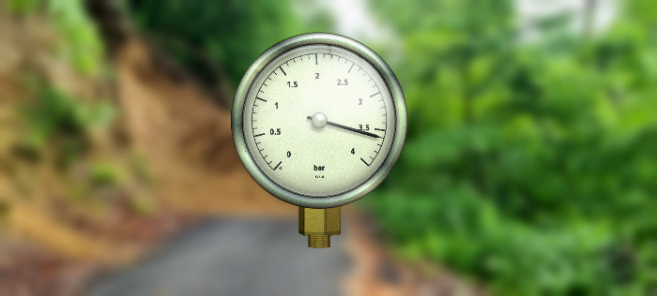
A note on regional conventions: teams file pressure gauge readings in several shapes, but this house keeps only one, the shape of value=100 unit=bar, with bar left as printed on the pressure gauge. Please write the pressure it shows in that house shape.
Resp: value=3.6 unit=bar
